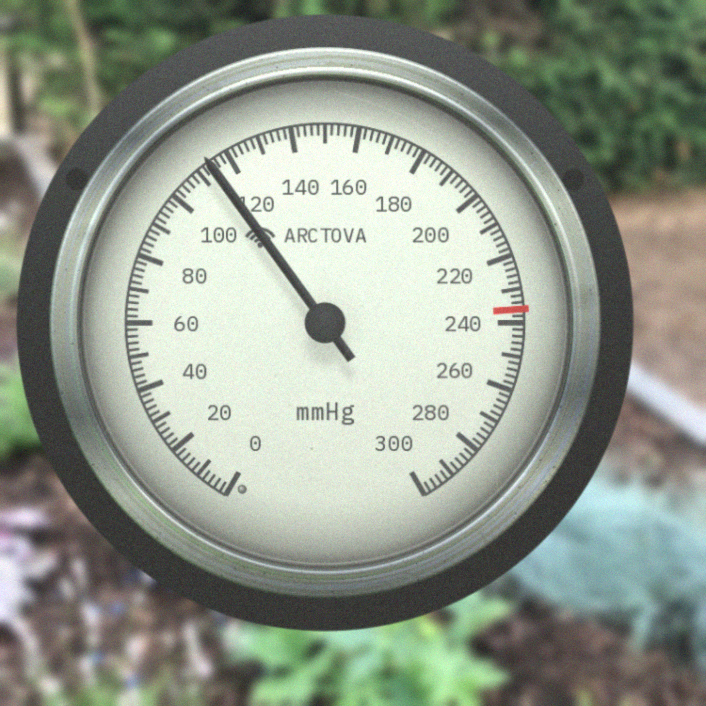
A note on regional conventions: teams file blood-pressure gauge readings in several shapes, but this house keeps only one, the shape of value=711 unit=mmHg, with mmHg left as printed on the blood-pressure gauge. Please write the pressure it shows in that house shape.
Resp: value=114 unit=mmHg
